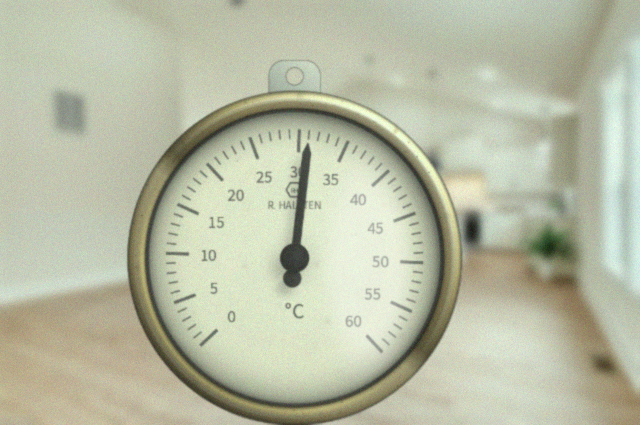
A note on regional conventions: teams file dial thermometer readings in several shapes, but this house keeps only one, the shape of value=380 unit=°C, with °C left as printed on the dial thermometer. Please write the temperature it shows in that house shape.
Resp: value=31 unit=°C
